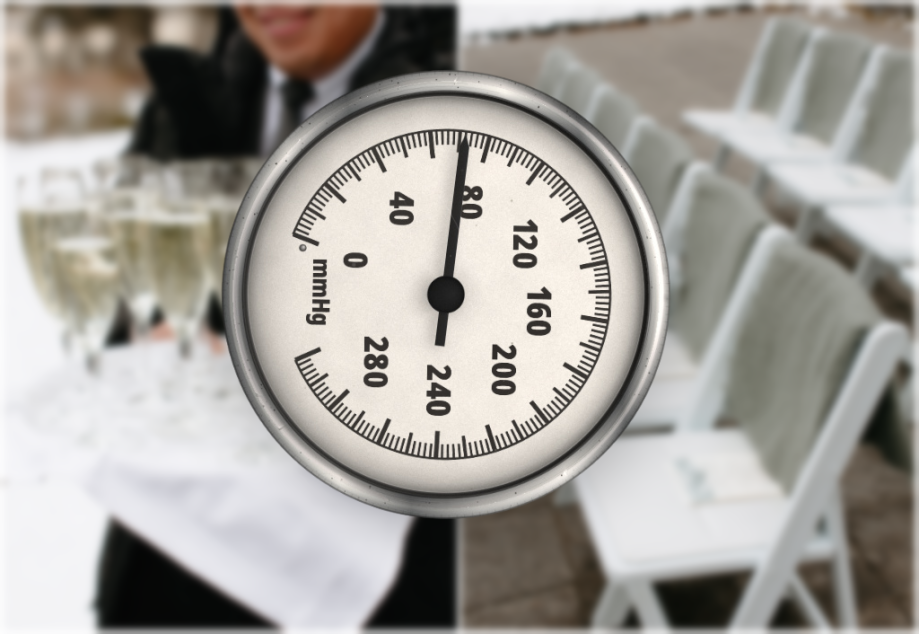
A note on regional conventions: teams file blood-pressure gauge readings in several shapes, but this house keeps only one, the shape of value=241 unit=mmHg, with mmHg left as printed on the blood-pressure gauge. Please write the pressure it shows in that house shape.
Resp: value=72 unit=mmHg
